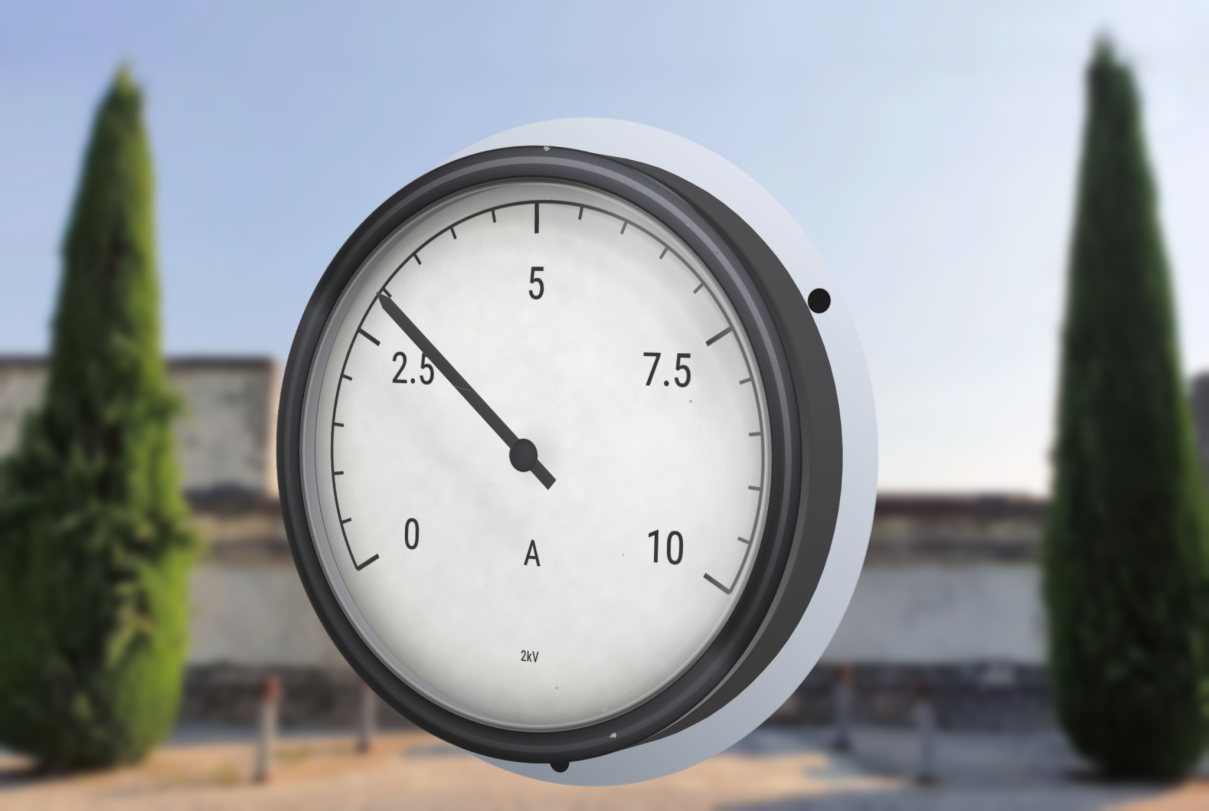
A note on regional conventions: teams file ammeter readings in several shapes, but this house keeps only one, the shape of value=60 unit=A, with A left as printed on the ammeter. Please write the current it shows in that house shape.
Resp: value=3 unit=A
